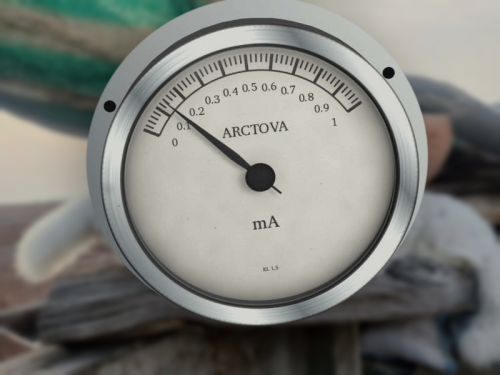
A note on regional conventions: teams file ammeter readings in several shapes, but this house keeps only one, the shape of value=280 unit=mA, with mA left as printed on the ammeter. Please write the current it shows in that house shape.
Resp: value=0.14 unit=mA
